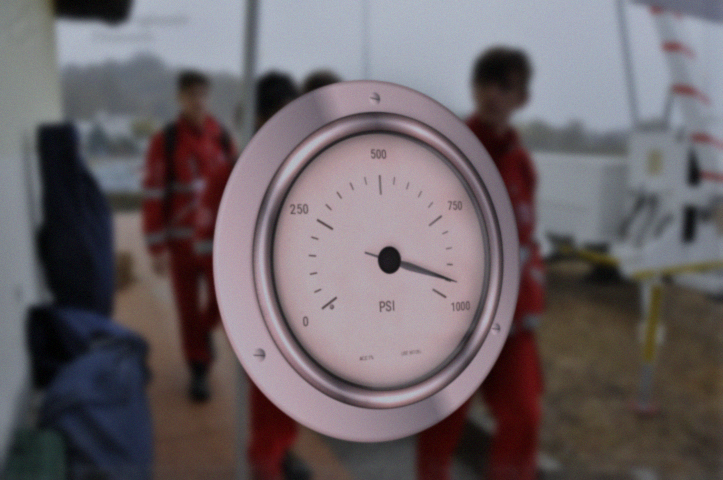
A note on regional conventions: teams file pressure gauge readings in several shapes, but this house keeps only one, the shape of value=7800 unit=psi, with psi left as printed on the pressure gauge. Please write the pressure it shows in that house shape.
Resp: value=950 unit=psi
